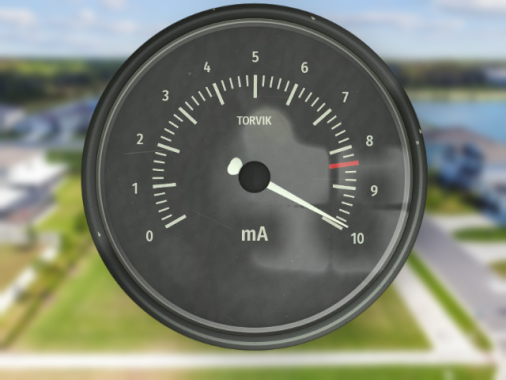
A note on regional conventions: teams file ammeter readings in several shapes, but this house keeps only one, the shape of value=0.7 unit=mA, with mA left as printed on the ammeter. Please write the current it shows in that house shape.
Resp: value=9.9 unit=mA
